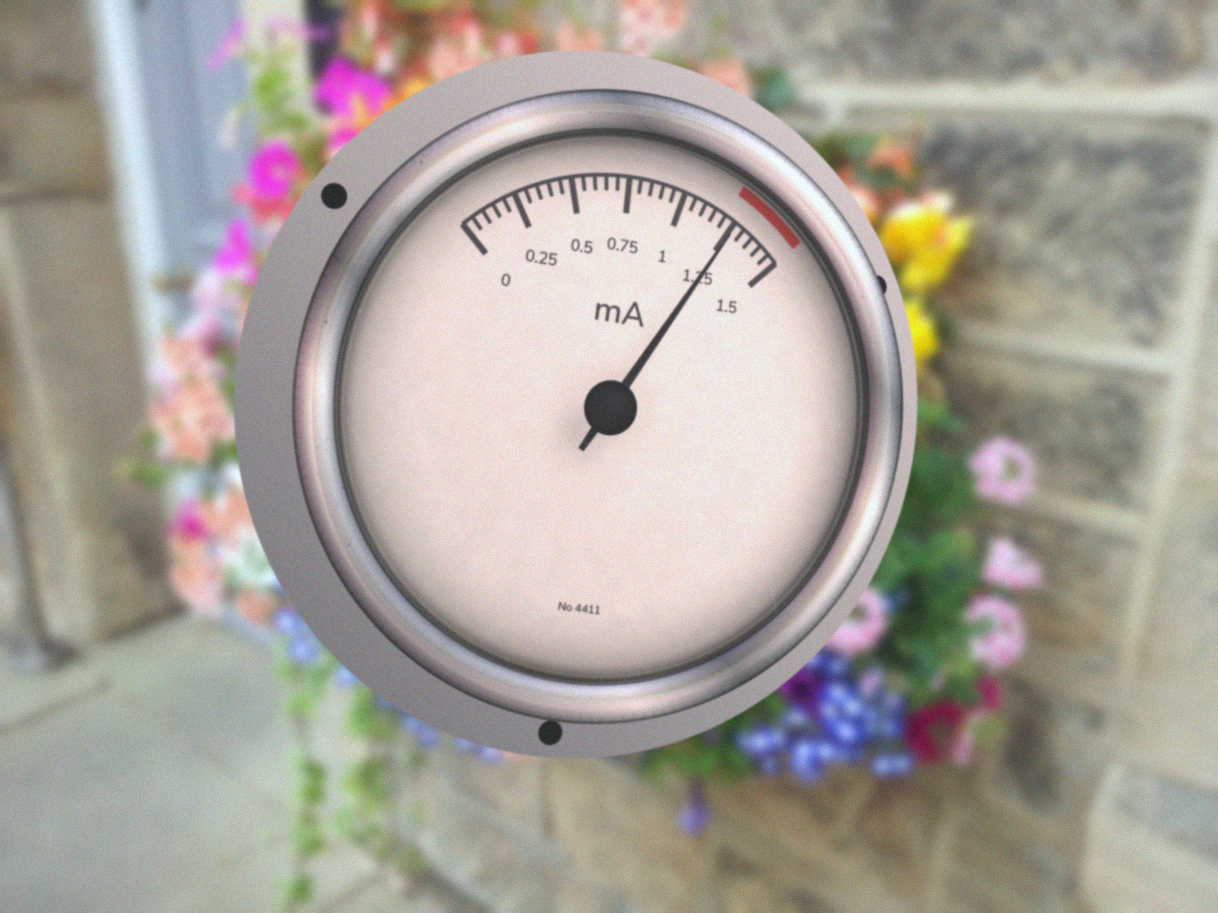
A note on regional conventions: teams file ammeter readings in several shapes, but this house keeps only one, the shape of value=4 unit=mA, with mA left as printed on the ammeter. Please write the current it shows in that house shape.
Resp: value=1.25 unit=mA
